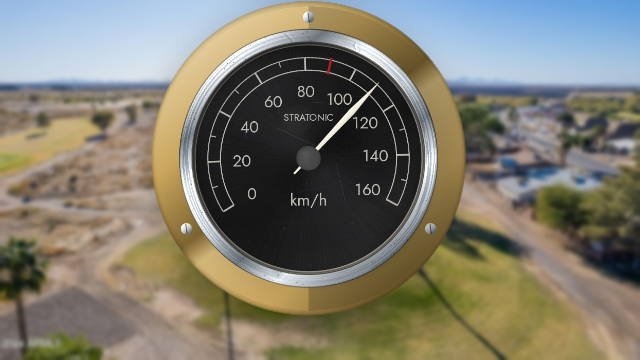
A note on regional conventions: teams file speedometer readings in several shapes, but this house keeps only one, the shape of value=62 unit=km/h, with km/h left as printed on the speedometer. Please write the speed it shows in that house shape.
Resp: value=110 unit=km/h
